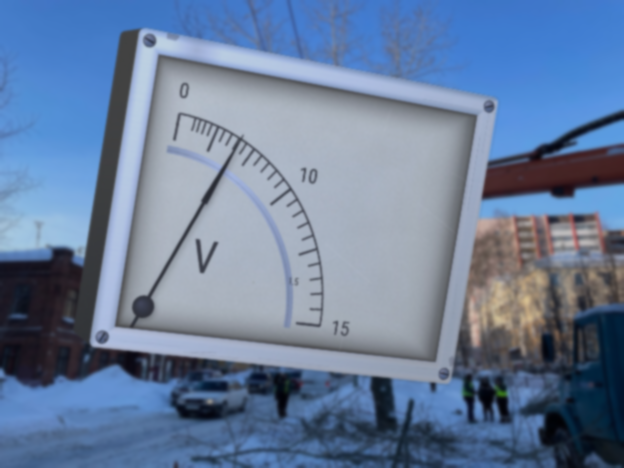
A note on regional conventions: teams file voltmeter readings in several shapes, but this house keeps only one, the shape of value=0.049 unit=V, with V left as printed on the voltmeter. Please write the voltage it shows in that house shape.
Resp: value=6.5 unit=V
